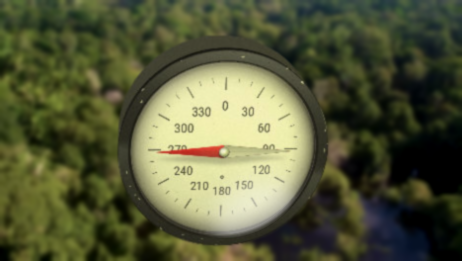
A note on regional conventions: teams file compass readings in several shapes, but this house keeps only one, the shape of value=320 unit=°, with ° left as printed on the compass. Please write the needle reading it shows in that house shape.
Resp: value=270 unit=°
